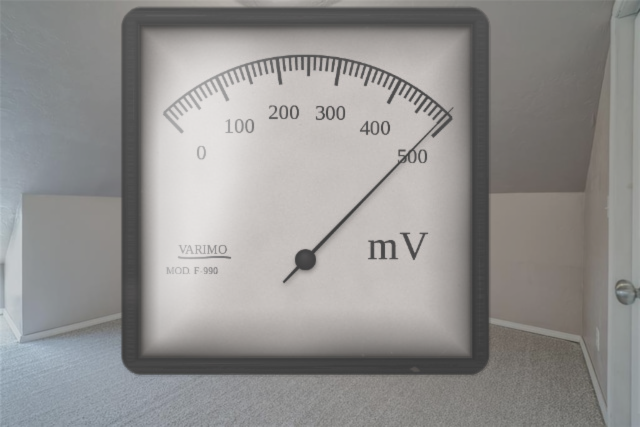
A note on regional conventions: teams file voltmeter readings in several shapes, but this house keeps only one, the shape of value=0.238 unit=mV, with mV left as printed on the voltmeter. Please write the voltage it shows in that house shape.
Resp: value=490 unit=mV
